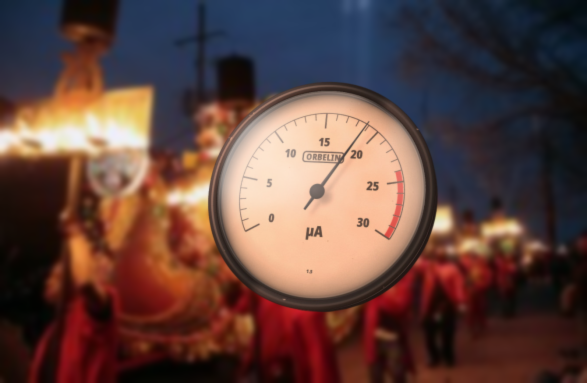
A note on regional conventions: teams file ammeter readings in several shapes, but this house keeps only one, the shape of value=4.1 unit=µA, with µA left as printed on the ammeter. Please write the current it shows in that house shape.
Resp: value=19 unit=µA
